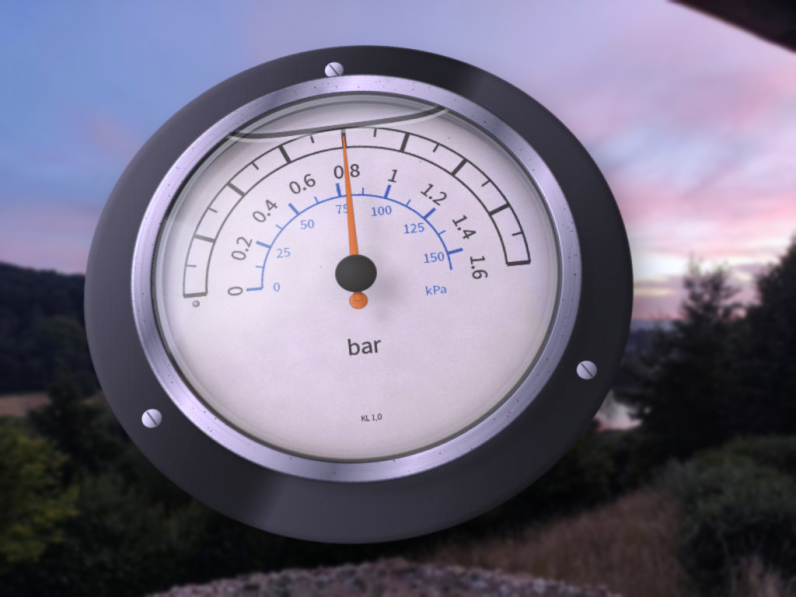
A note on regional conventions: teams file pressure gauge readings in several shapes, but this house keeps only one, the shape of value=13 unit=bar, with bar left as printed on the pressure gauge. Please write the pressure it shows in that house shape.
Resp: value=0.8 unit=bar
